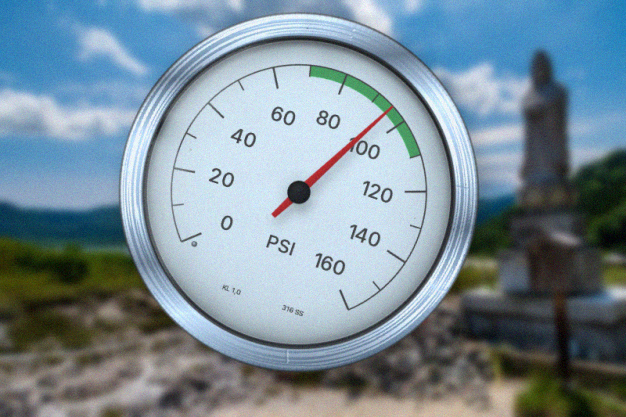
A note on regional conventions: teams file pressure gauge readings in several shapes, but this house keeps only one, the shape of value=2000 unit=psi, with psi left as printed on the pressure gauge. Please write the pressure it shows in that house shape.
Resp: value=95 unit=psi
